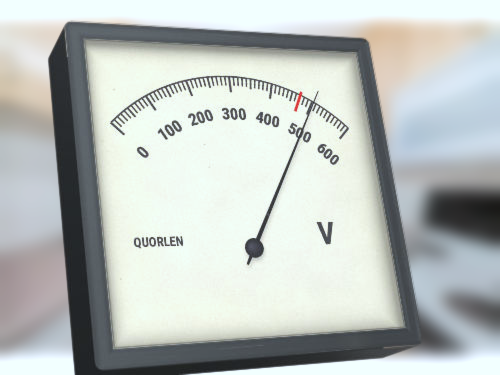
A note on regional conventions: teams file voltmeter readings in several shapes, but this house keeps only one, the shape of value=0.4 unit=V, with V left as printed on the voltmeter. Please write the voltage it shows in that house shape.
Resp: value=500 unit=V
